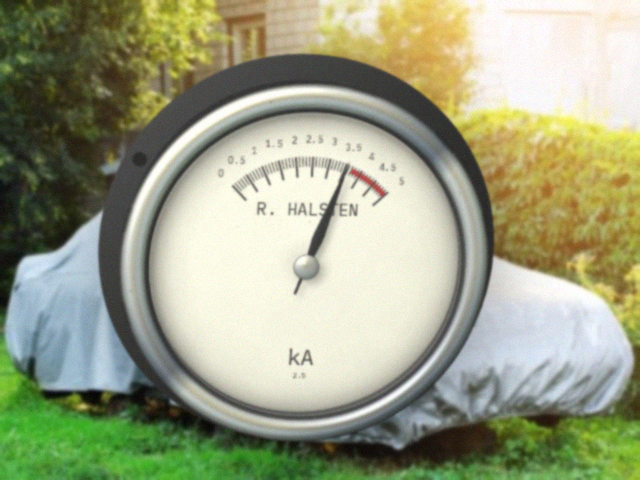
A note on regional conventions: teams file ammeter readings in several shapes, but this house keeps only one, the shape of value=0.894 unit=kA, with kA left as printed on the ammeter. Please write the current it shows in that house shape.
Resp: value=3.5 unit=kA
